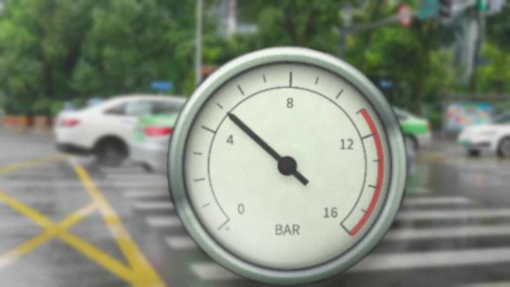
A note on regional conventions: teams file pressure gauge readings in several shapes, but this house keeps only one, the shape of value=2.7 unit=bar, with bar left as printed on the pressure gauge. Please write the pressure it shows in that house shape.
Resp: value=5 unit=bar
